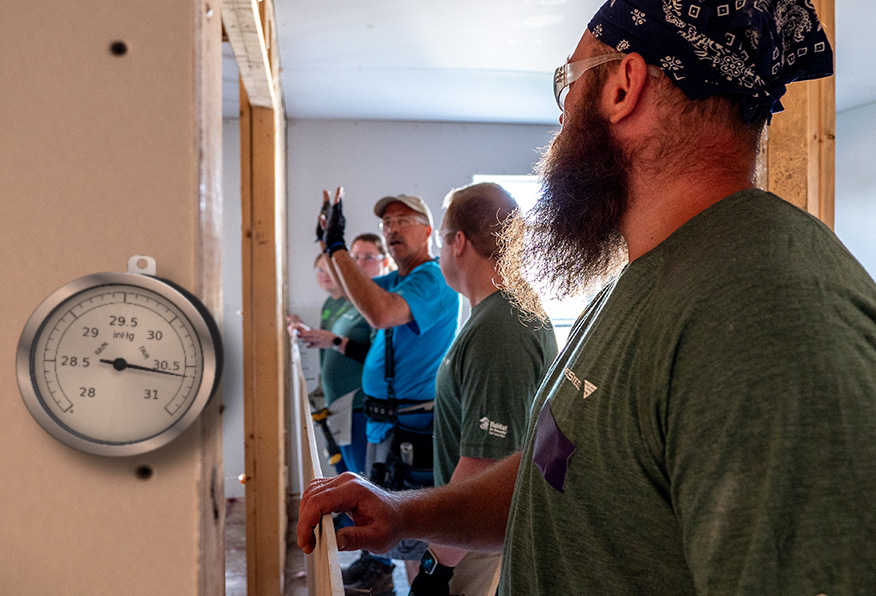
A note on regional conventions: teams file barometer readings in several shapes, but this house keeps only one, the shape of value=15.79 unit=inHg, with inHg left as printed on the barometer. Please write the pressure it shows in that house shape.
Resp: value=30.6 unit=inHg
